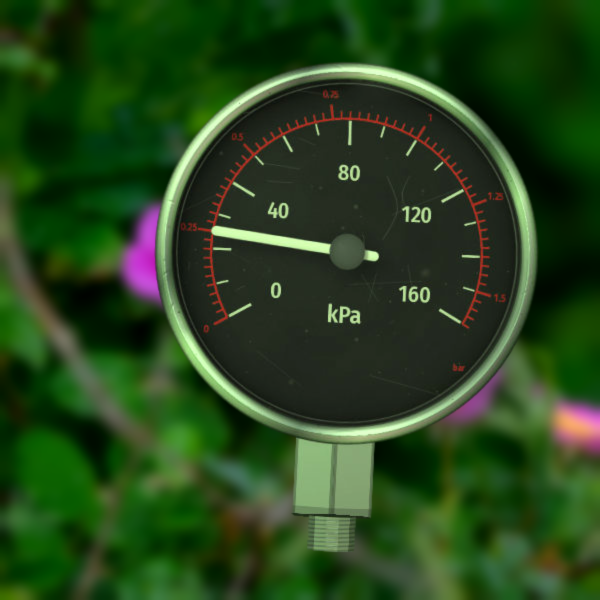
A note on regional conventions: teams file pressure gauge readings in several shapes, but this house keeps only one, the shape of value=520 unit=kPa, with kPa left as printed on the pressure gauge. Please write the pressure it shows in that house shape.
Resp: value=25 unit=kPa
